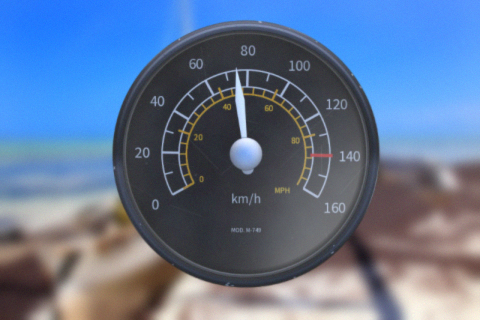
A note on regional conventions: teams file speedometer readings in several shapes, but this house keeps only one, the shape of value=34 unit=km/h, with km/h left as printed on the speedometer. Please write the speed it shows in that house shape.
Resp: value=75 unit=km/h
